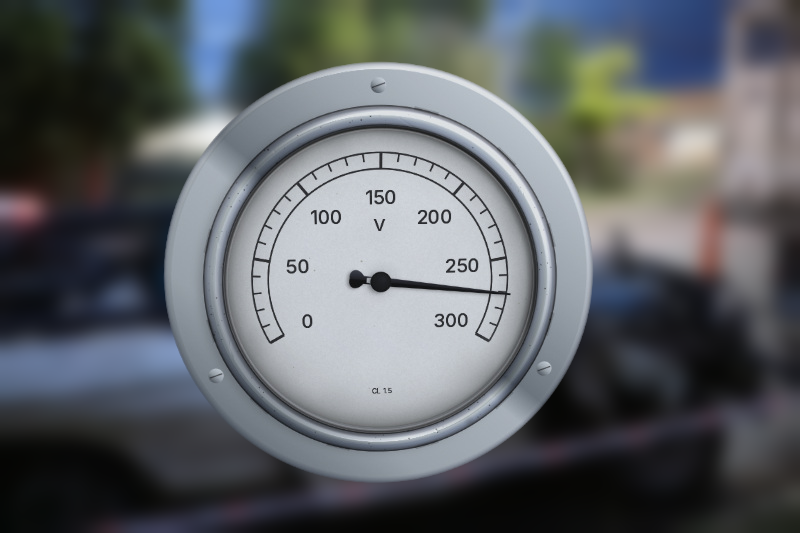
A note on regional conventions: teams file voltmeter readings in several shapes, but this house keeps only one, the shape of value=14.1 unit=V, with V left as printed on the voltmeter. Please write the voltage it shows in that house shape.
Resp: value=270 unit=V
